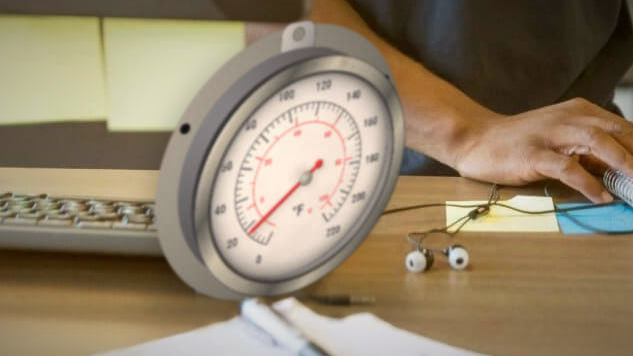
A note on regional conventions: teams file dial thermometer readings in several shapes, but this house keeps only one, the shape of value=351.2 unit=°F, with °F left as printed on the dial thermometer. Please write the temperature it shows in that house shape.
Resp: value=20 unit=°F
